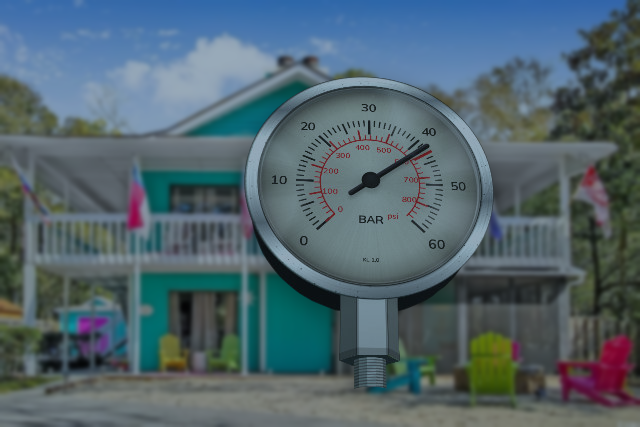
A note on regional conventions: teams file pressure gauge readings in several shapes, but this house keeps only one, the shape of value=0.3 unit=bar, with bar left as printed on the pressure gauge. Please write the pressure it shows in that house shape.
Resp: value=42 unit=bar
